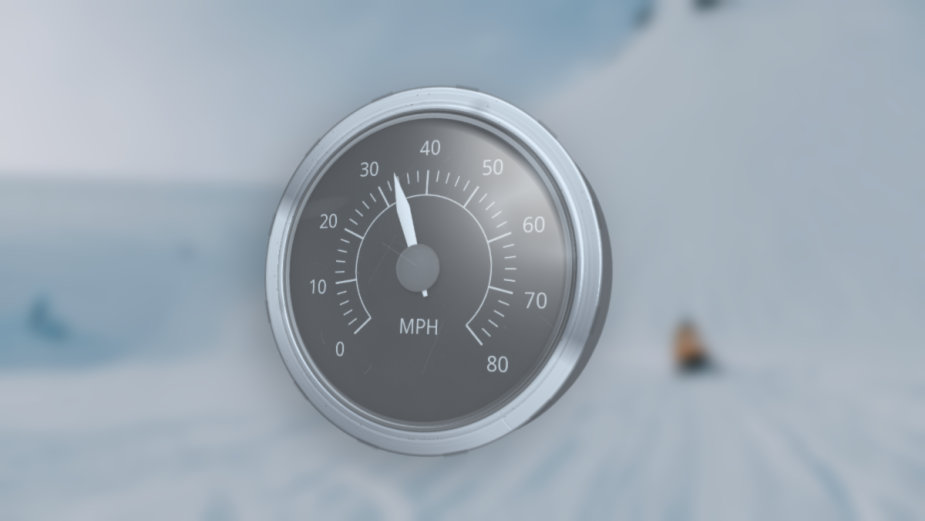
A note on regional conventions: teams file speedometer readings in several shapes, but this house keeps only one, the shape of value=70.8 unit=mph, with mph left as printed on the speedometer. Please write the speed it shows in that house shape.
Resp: value=34 unit=mph
